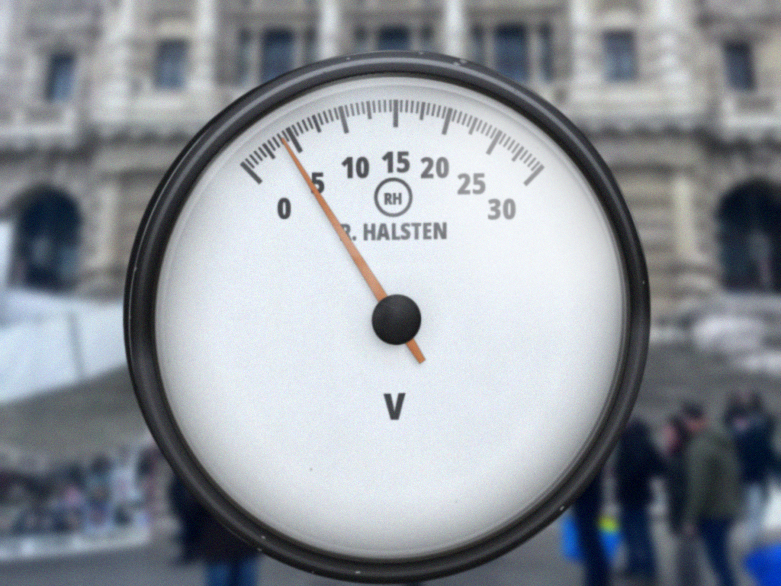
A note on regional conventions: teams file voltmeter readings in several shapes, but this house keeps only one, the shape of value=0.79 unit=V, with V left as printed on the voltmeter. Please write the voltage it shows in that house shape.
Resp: value=4 unit=V
